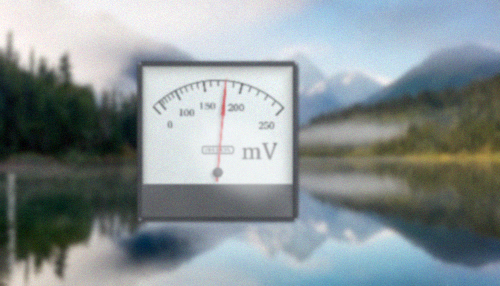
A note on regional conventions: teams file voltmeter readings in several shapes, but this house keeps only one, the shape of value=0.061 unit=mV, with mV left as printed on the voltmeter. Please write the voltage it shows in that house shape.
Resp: value=180 unit=mV
